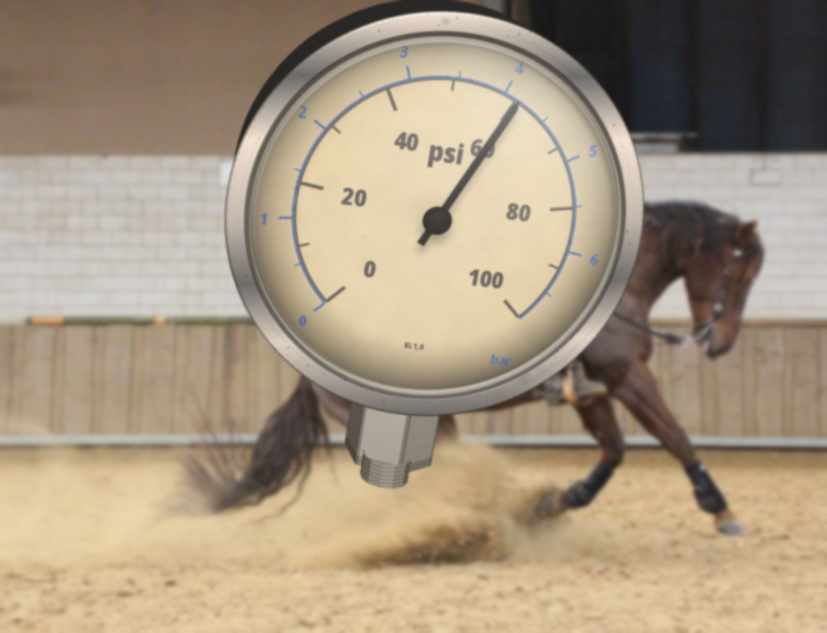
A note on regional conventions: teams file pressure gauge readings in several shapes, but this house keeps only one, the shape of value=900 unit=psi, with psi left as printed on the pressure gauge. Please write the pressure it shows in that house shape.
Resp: value=60 unit=psi
